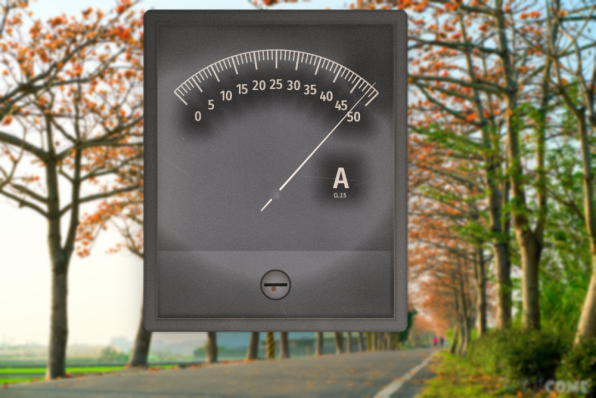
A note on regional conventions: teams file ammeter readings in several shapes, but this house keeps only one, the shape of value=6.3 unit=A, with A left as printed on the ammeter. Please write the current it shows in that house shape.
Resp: value=48 unit=A
